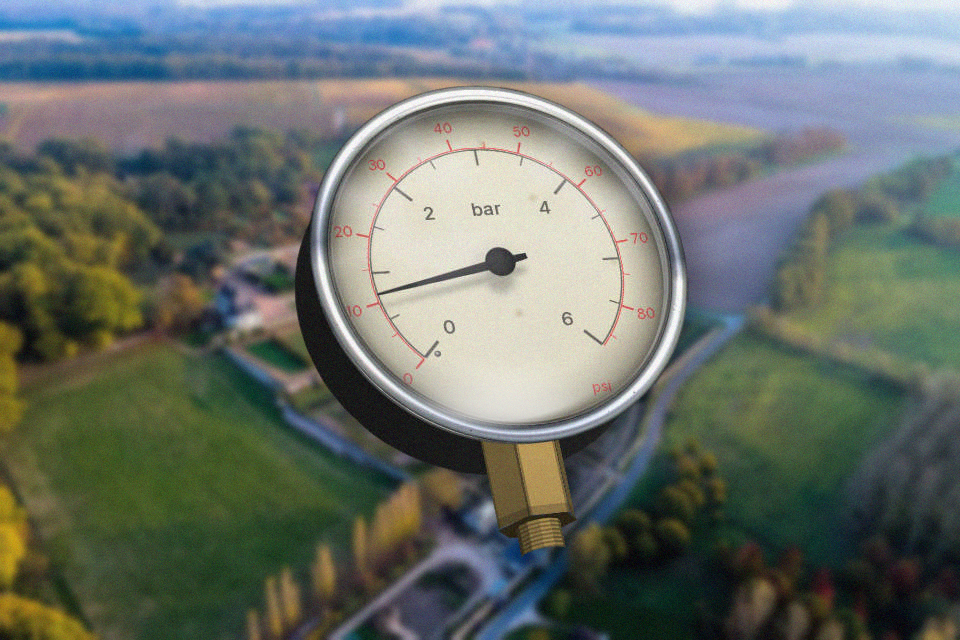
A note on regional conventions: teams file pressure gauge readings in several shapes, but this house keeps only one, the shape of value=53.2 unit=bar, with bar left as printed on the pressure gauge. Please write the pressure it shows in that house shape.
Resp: value=0.75 unit=bar
